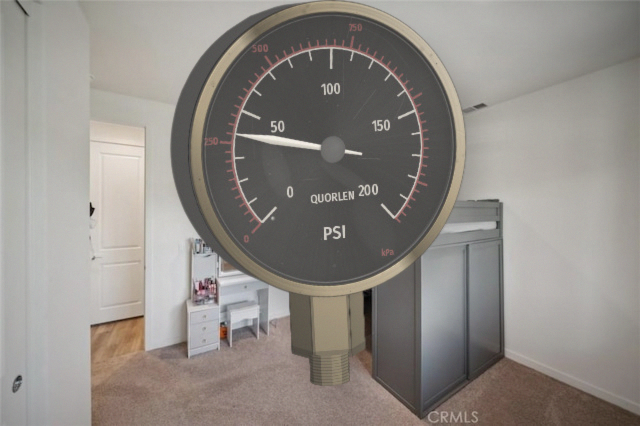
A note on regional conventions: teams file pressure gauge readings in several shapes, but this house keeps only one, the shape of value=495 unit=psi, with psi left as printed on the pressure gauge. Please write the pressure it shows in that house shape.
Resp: value=40 unit=psi
